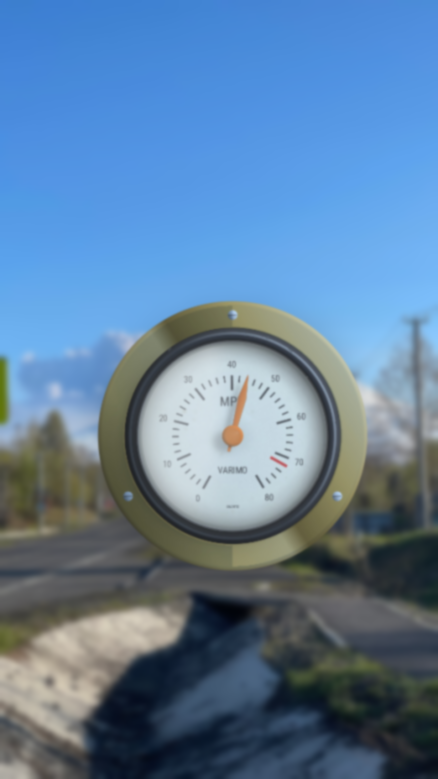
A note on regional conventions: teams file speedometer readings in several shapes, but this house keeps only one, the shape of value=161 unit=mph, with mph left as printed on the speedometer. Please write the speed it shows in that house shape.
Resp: value=44 unit=mph
